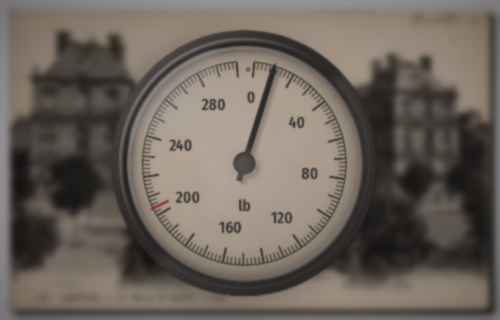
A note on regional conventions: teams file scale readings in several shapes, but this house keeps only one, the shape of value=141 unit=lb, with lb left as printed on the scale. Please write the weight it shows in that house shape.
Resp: value=10 unit=lb
